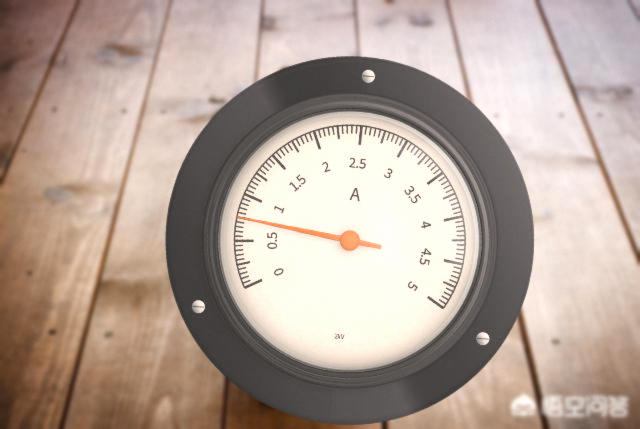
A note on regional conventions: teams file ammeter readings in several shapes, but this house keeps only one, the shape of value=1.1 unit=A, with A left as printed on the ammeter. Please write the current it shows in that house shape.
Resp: value=0.75 unit=A
